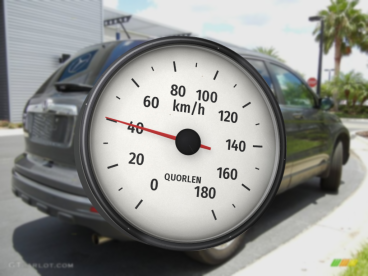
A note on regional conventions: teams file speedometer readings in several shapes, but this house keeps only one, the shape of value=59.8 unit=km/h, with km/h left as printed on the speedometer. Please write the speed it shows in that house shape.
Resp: value=40 unit=km/h
